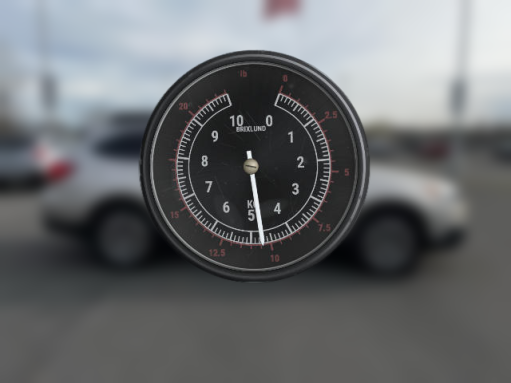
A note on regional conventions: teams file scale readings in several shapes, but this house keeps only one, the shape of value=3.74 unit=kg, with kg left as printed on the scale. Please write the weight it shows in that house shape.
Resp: value=4.7 unit=kg
